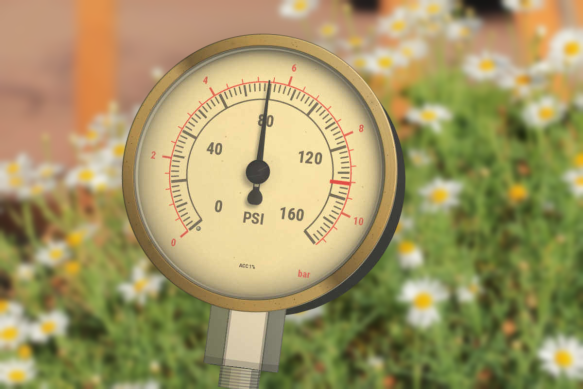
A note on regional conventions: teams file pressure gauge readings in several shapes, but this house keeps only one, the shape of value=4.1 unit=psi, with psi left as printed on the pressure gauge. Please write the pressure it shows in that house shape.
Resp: value=80 unit=psi
